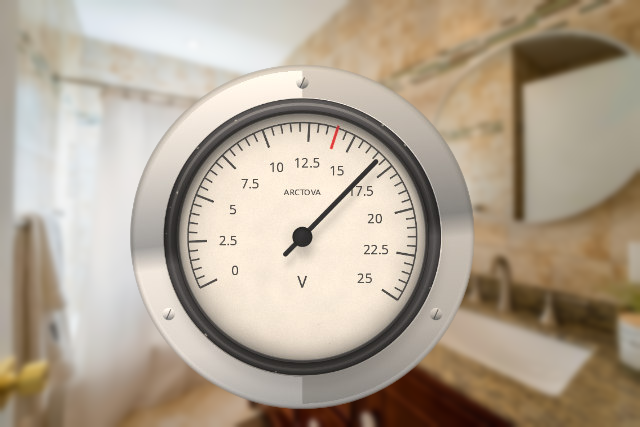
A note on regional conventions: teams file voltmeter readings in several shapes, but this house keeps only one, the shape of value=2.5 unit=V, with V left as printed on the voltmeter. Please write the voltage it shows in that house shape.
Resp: value=16.75 unit=V
